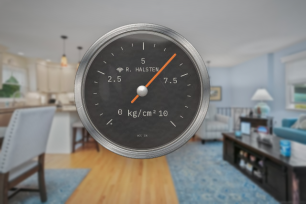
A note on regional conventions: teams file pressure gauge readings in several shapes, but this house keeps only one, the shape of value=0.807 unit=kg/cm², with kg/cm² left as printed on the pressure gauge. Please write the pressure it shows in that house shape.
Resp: value=6.5 unit=kg/cm²
